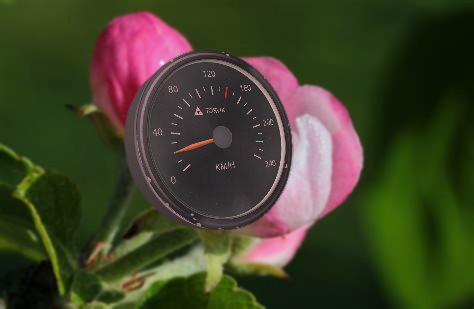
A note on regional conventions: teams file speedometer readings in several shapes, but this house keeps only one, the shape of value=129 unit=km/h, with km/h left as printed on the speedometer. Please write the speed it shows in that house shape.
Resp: value=20 unit=km/h
